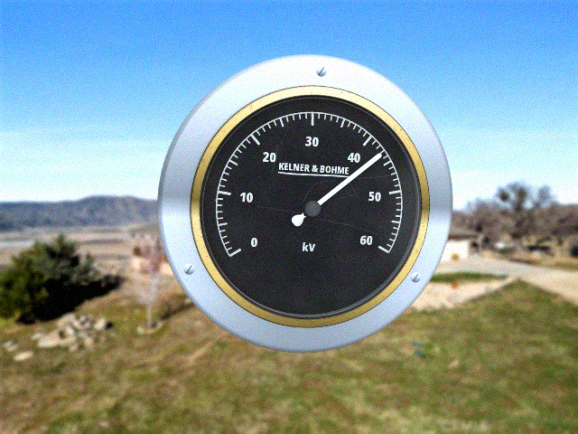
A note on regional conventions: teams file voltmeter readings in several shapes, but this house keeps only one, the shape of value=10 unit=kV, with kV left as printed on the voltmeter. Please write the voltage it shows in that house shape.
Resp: value=43 unit=kV
